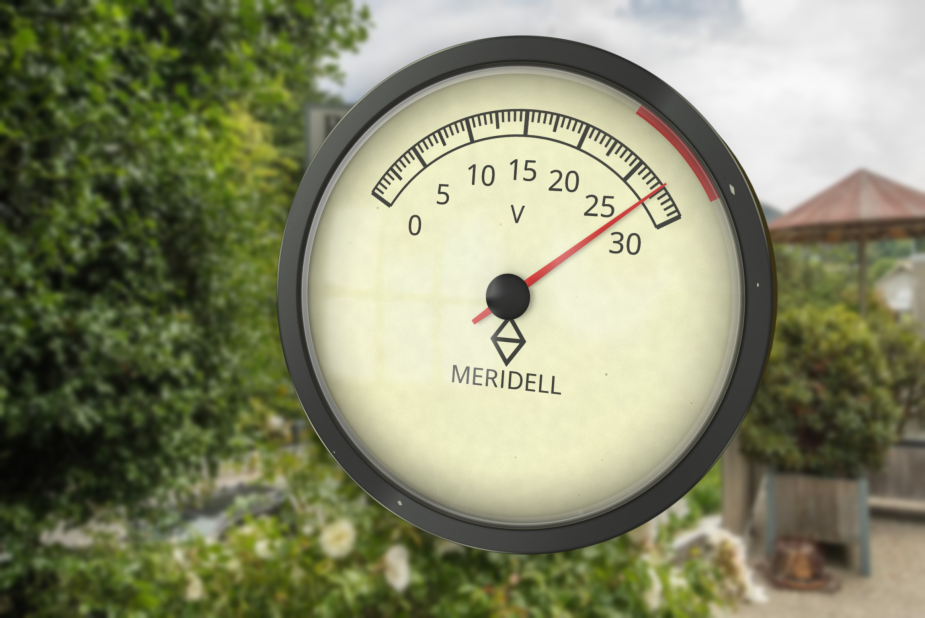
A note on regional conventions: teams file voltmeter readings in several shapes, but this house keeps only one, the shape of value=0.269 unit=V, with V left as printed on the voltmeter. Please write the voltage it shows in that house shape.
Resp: value=27.5 unit=V
